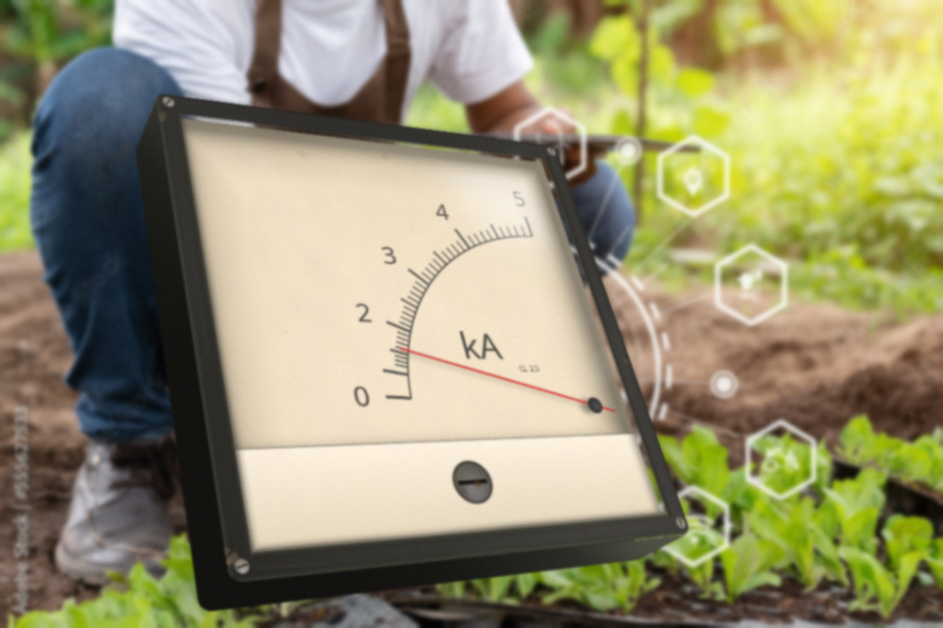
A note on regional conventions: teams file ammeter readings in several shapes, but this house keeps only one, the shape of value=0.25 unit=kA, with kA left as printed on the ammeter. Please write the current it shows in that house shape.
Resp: value=1.5 unit=kA
